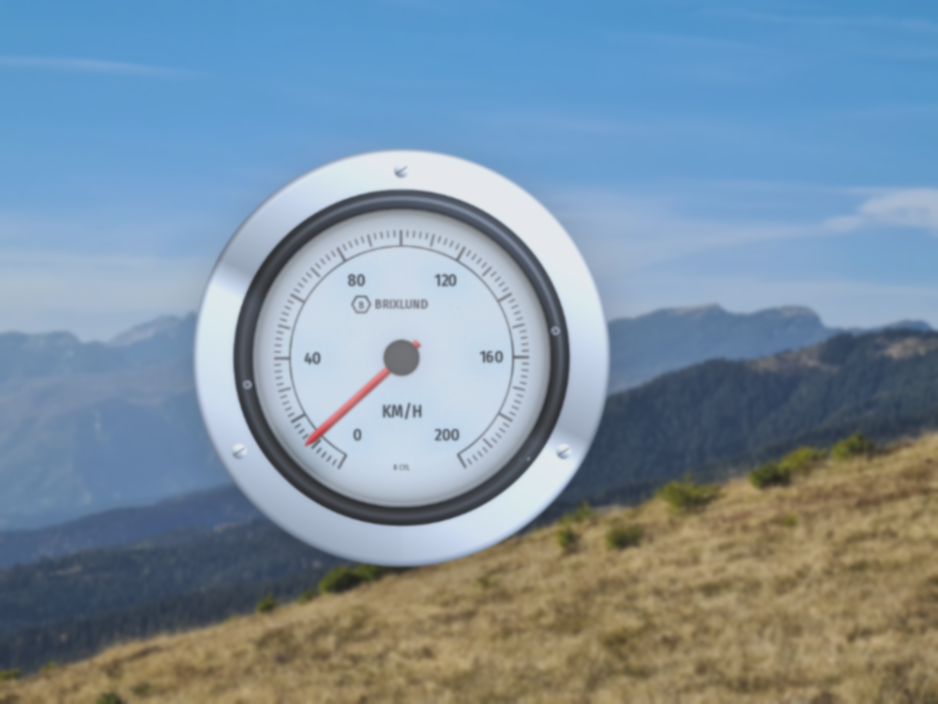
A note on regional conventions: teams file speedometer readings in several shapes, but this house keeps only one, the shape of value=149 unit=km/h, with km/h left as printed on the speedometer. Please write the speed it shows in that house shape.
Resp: value=12 unit=km/h
